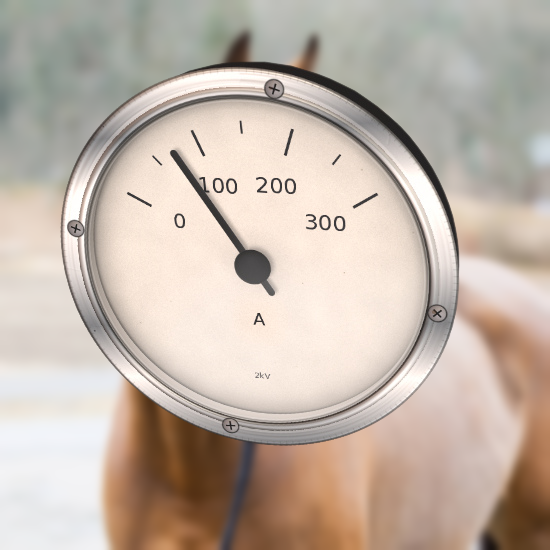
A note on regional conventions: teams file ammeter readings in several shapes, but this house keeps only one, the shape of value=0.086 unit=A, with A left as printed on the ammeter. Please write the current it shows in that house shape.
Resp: value=75 unit=A
